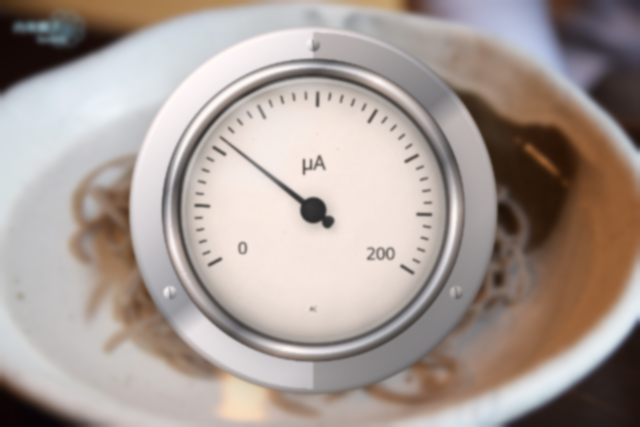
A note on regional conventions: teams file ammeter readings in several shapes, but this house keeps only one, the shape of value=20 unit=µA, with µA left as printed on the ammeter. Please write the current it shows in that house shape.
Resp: value=55 unit=µA
